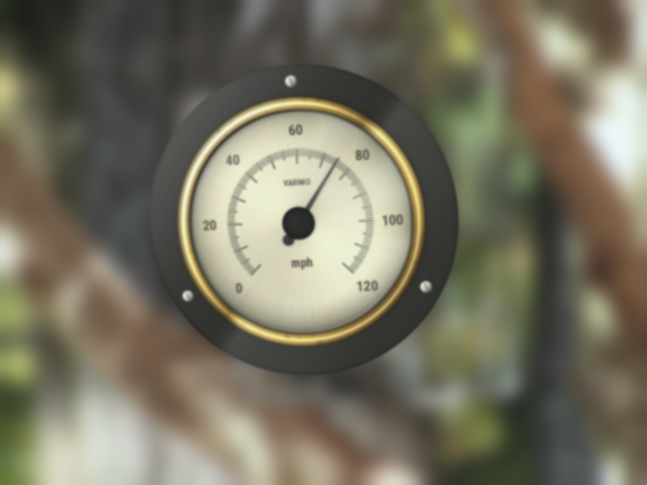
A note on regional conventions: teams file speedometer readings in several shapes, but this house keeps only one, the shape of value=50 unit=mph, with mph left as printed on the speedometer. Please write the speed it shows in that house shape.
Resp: value=75 unit=mph
